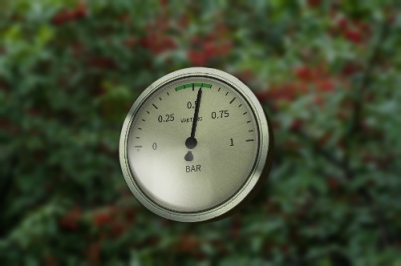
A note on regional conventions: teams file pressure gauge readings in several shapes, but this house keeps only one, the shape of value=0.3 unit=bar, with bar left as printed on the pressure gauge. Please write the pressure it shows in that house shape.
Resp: value=0.55 unit=bar
